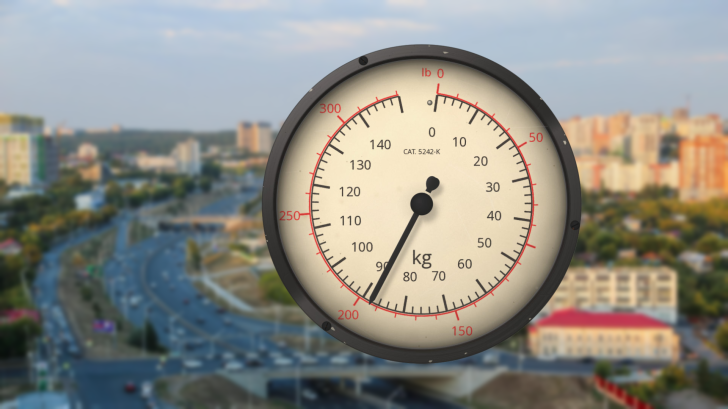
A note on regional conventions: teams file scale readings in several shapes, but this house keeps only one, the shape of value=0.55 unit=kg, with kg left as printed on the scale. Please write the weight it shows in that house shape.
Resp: value=88 unit=kg
